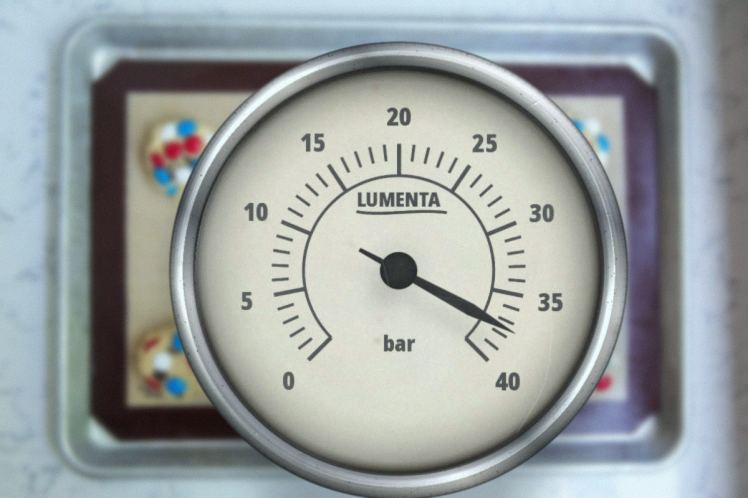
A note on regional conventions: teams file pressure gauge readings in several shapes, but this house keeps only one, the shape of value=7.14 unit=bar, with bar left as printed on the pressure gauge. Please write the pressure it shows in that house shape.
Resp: value=37.5 unit=bar
